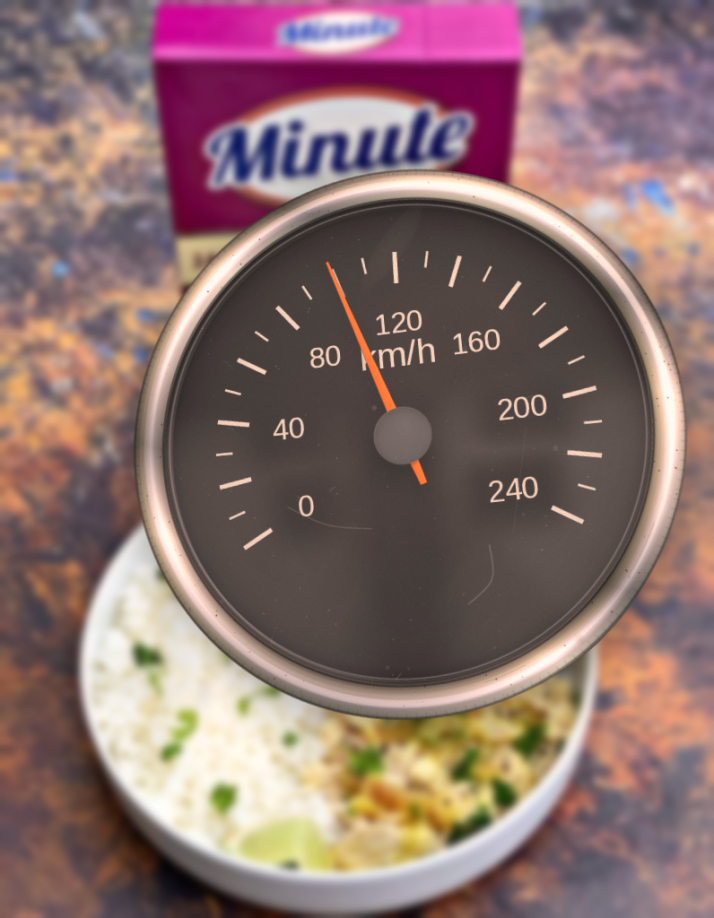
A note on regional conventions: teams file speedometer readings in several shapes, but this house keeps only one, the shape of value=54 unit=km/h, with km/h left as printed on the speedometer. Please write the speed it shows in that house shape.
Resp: value=100 unit=km/h
